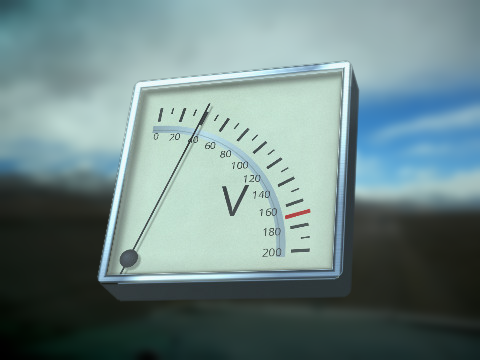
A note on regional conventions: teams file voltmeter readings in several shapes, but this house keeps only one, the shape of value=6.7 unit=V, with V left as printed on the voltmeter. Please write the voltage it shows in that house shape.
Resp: value=40 unit=V
